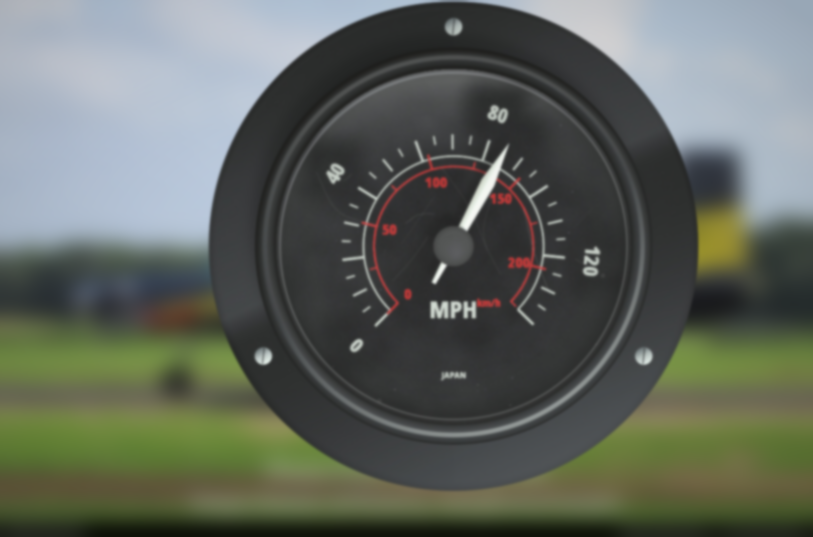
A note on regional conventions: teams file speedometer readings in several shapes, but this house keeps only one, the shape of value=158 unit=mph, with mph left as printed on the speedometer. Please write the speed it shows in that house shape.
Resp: value=85 unit=mph
